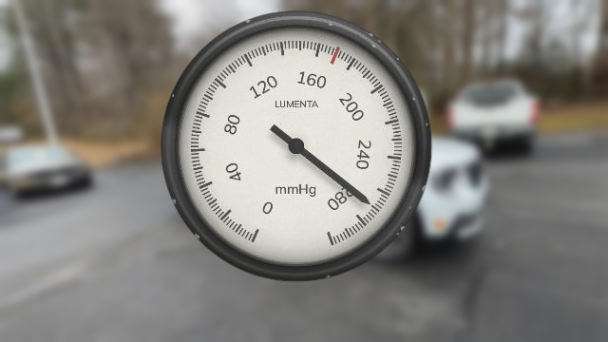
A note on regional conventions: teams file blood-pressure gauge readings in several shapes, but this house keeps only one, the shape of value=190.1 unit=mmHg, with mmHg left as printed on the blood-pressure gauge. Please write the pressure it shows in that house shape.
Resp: value=270 unit=mmHg
